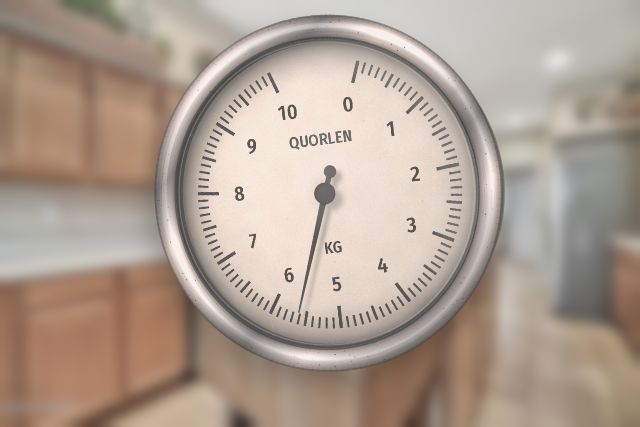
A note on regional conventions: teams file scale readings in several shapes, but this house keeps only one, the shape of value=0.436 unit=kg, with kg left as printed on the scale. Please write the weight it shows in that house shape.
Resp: value=5.6 unit=kg
